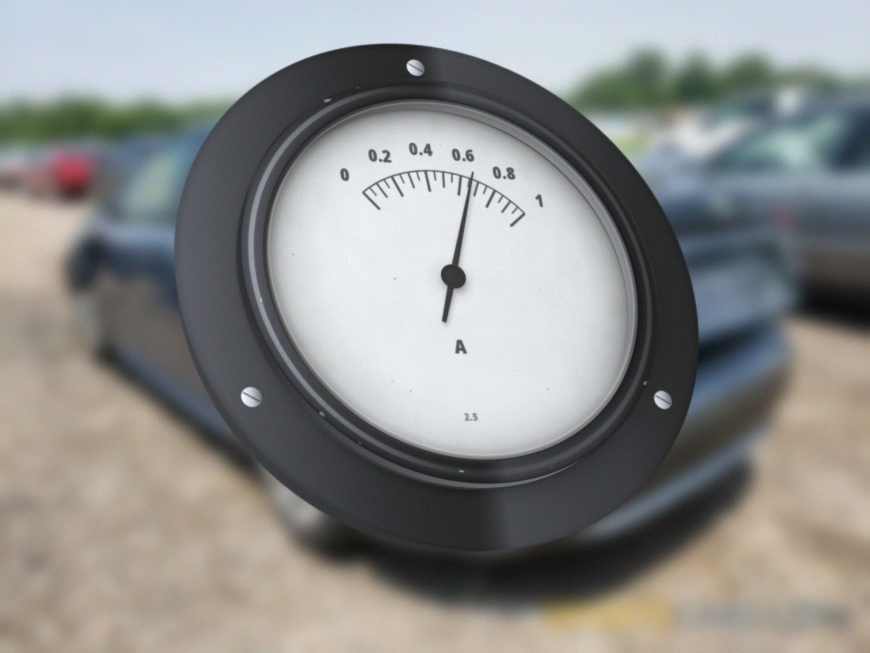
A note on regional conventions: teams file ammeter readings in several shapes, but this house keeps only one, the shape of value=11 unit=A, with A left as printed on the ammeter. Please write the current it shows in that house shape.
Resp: value=0.65 unit=A
